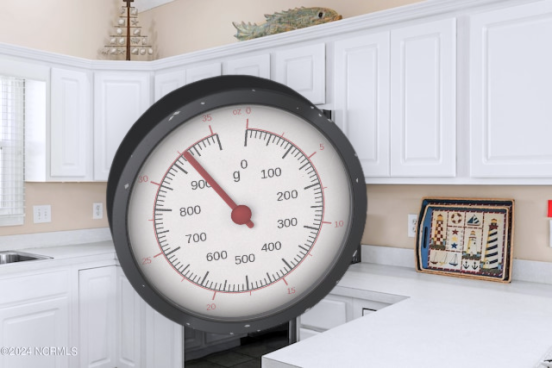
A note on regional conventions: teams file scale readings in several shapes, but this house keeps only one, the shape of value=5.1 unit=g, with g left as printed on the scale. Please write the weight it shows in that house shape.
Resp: value=930 unit=g
